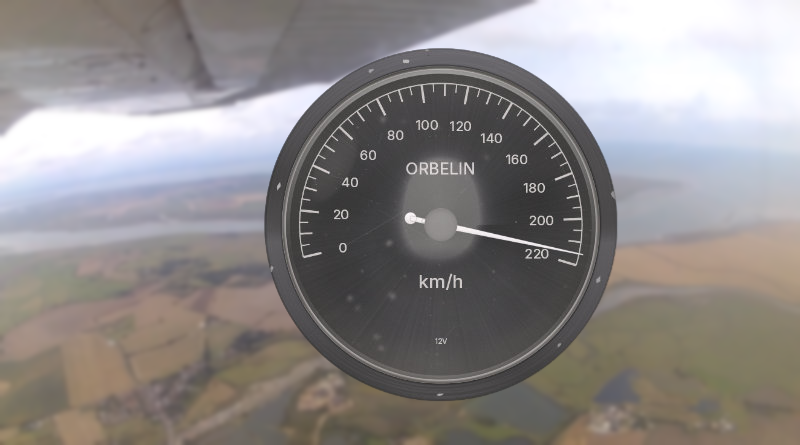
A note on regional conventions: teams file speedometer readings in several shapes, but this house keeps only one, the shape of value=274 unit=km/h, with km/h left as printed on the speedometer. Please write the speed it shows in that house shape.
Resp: value=215 unit=km/h
